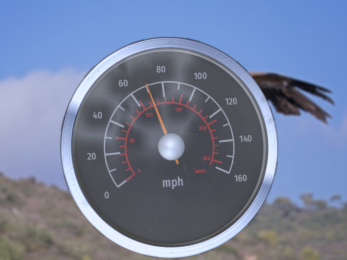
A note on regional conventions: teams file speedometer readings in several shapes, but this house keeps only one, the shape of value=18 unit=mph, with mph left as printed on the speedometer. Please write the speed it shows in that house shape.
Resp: value=70 unit=mph
